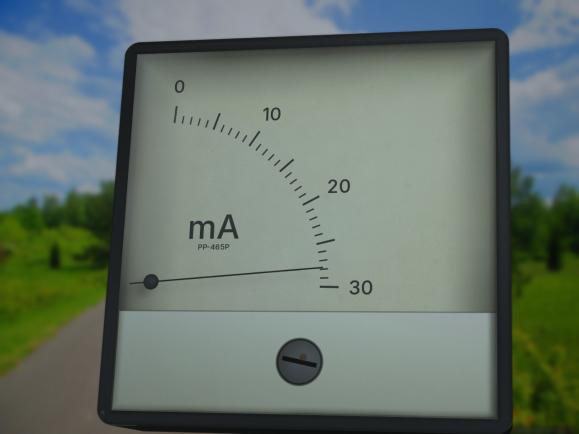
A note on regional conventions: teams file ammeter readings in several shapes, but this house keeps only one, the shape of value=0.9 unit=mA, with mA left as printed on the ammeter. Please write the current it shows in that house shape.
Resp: value=28 unit=mA
